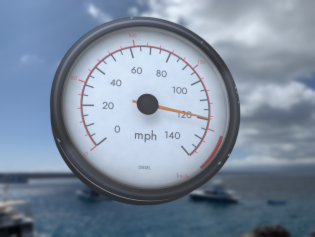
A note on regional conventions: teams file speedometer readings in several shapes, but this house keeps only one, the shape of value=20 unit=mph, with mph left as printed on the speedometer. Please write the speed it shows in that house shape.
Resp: value=120 unit=mph
